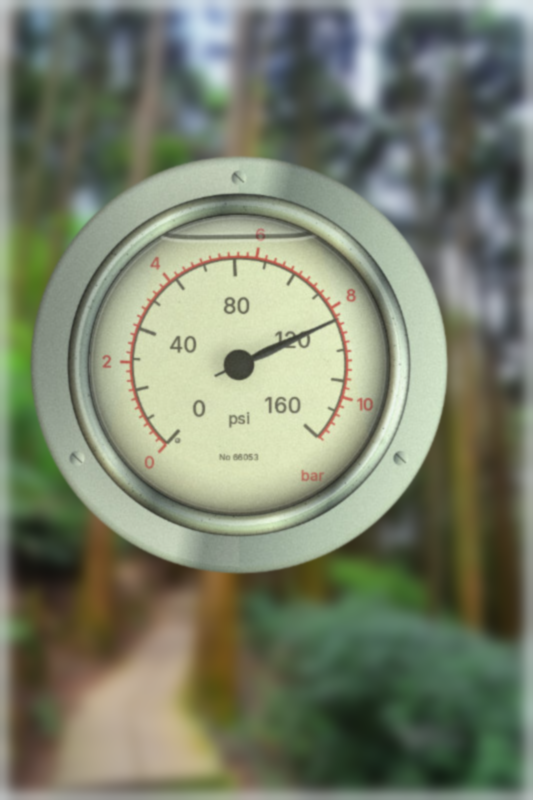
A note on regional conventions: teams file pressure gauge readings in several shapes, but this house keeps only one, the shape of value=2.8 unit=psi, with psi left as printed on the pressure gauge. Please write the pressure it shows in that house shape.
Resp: value=120 unit=psi
